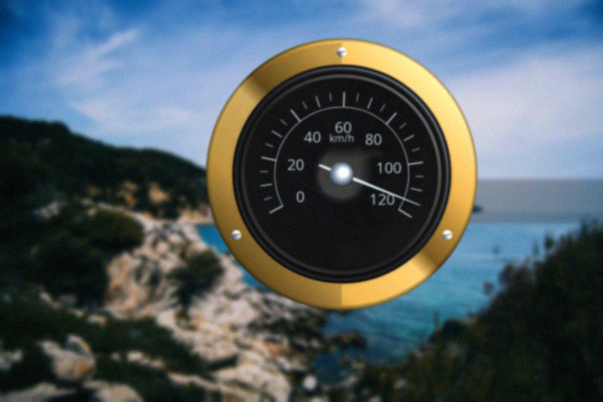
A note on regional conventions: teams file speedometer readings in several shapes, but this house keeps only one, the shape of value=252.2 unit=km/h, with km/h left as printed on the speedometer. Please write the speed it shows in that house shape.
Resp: value=115 unit=km/h
